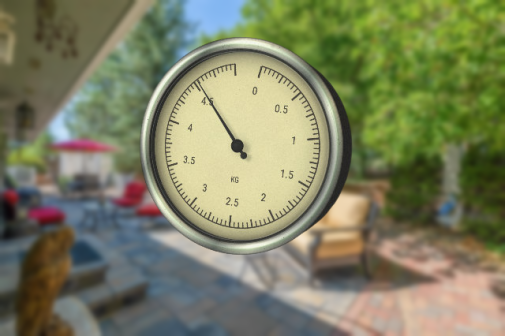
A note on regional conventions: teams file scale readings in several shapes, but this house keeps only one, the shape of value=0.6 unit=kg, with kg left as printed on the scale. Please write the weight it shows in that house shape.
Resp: value=4.55 unit=kg
